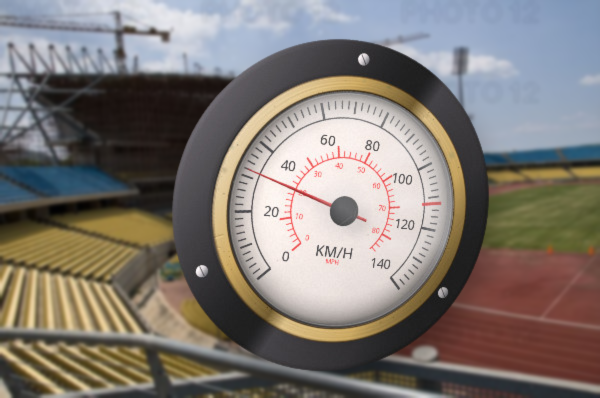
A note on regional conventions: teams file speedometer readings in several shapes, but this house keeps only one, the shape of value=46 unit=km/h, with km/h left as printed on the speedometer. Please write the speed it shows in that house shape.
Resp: value=32 unit=km/h
